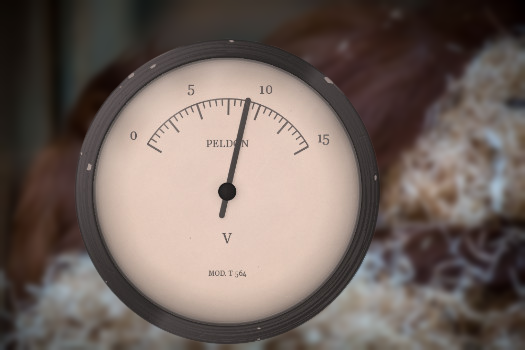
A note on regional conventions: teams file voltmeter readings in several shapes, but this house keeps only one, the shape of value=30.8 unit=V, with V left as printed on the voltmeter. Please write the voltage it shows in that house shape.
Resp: value=9 unit=V
